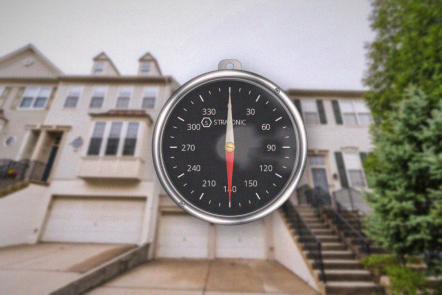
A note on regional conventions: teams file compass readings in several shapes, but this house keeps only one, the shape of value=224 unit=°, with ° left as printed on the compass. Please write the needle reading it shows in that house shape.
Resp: value=180 unit=°
